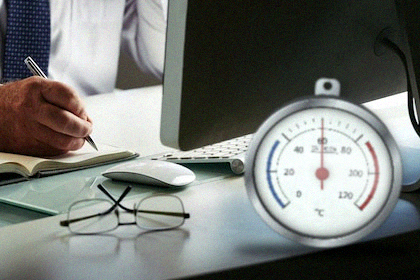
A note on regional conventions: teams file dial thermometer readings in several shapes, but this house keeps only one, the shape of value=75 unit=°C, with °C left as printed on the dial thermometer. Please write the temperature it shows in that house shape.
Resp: value=60 unit=°C
